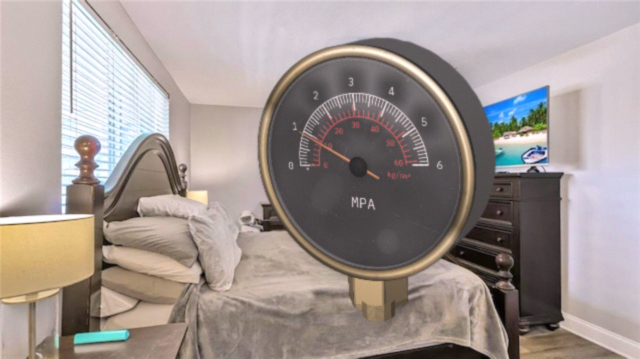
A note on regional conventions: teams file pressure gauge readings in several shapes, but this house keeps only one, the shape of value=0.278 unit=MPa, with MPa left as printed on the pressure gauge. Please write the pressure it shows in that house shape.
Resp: value=1 unit=MPa
